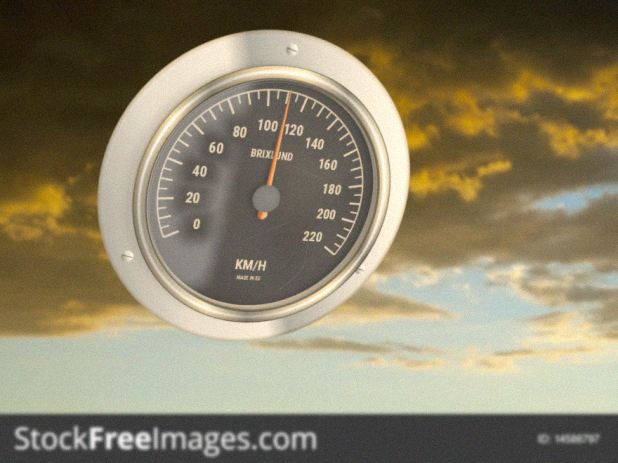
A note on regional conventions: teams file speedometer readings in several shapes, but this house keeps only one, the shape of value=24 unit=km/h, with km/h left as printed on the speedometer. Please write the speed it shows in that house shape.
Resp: value=110 unit=km/h
